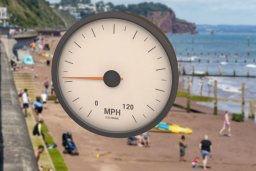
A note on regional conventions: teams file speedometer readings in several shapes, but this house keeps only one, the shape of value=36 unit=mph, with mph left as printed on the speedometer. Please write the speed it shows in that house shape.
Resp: value=22.5 unit=mph
